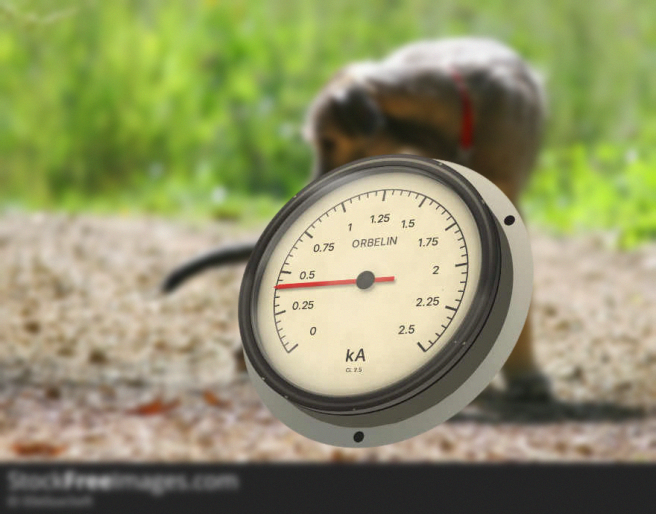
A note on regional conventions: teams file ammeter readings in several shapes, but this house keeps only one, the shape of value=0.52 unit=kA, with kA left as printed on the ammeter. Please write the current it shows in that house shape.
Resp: value=0.4 unit=kA
